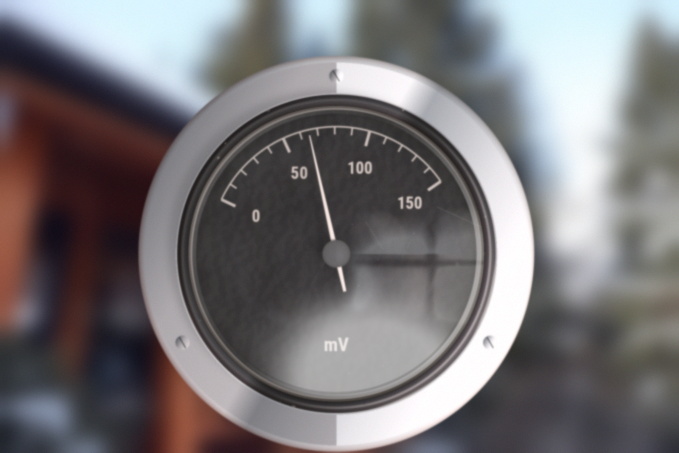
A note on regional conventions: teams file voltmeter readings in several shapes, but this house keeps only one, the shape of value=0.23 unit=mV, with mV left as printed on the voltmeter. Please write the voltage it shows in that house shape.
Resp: value=65 unit=mV
